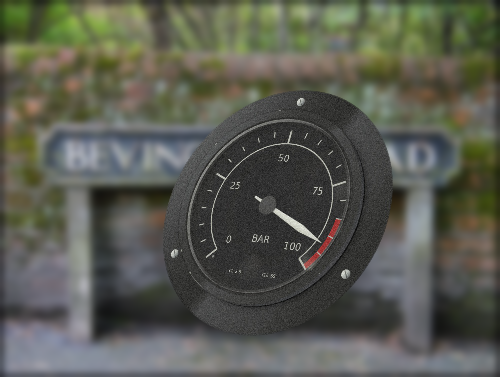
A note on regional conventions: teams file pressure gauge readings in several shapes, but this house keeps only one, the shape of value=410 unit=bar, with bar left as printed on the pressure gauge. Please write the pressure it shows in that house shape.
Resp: value=92.5 unit=bar
